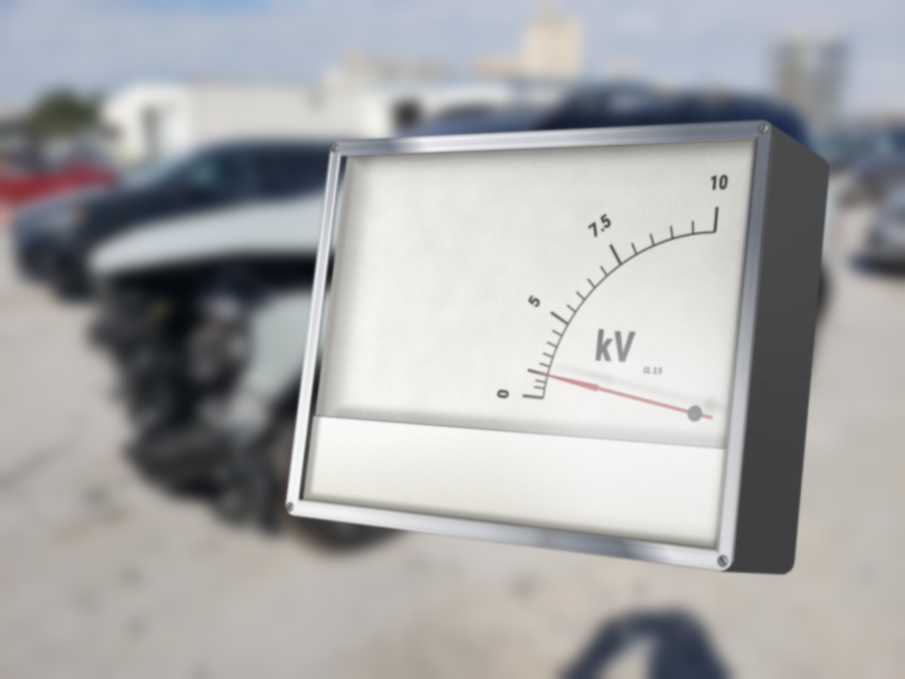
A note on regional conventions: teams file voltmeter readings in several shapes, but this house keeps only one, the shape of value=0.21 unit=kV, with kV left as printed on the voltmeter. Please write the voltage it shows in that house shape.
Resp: value=2.5 unit=kV
